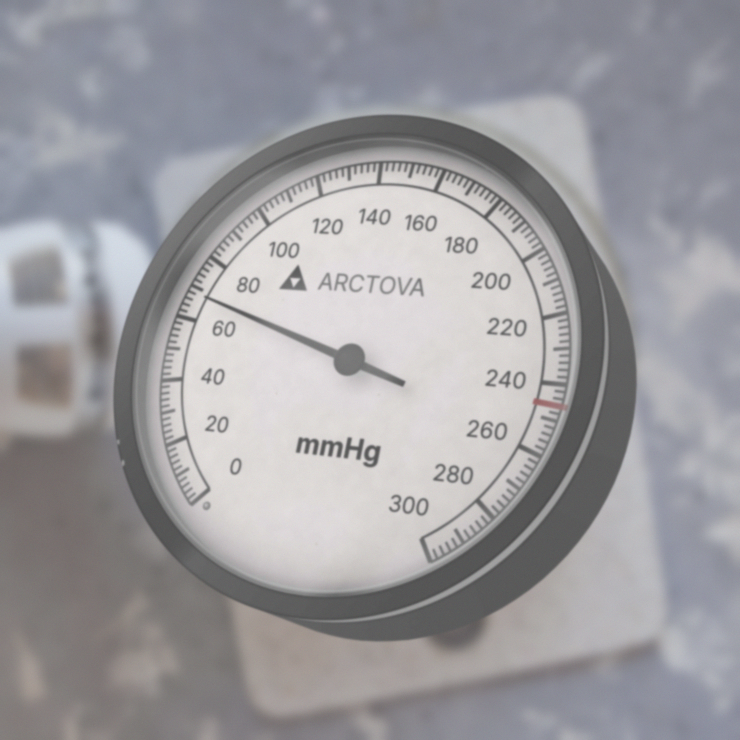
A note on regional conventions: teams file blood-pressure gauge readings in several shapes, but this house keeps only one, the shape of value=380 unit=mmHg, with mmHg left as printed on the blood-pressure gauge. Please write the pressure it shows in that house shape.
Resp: value=68 unit=mmHg
